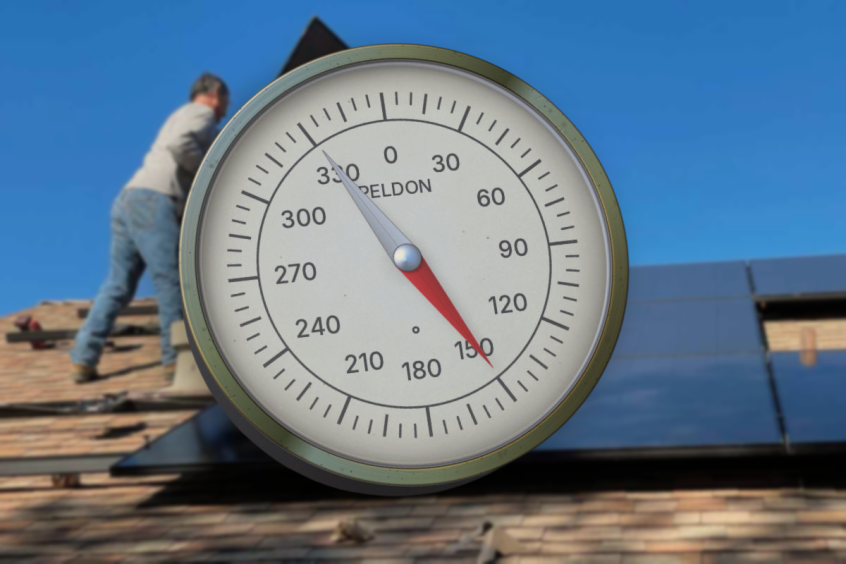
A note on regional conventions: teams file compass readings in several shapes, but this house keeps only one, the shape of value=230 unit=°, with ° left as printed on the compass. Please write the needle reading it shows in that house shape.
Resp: value=150 unit=°
